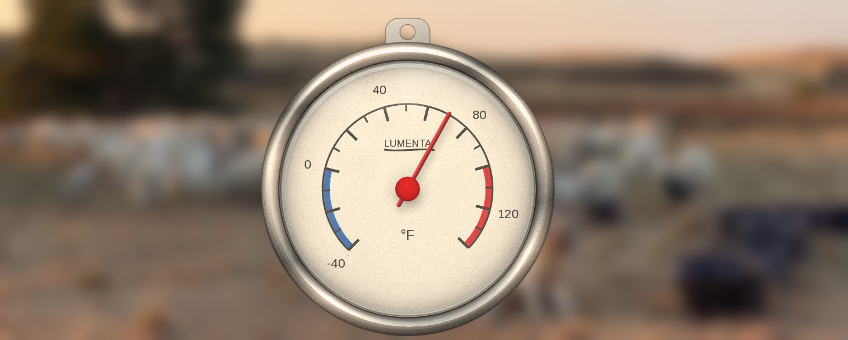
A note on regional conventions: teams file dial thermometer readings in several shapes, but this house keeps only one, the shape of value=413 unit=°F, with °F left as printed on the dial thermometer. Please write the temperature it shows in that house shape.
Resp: value=70 unit=°F
